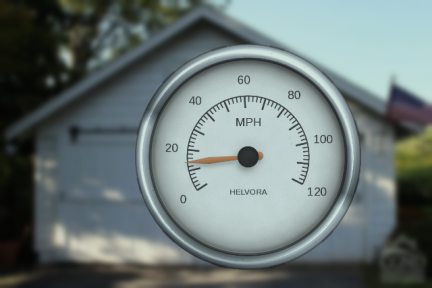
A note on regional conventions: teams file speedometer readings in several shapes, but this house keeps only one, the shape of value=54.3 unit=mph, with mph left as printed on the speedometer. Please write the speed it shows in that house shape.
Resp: value=14 unit=mph
